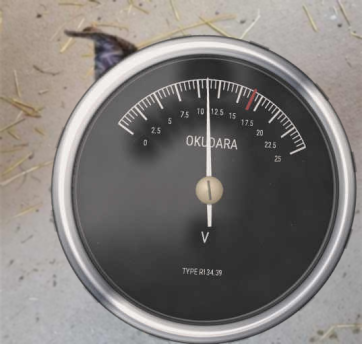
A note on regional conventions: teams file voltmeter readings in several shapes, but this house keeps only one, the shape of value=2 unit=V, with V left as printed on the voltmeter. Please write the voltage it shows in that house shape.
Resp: value=11 unit=V
